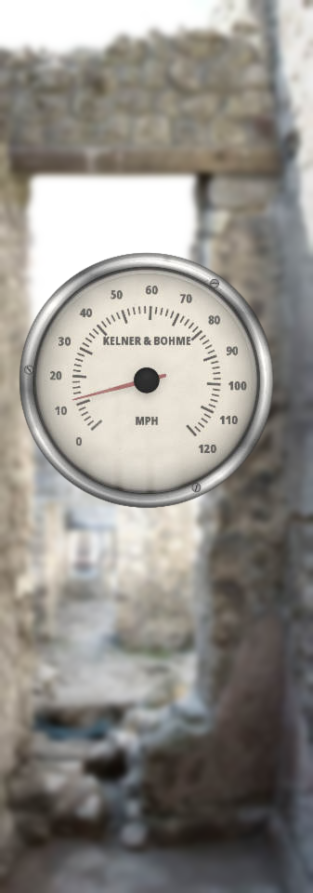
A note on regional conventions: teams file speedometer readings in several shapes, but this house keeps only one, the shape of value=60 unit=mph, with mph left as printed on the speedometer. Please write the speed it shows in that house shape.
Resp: value=12 unit=mph
